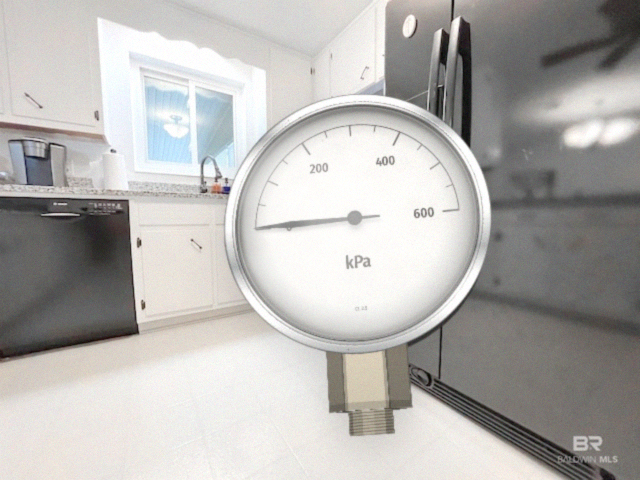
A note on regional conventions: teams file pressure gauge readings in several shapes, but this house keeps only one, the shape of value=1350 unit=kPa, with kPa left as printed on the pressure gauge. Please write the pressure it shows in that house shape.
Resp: value=0 unit=kPa
